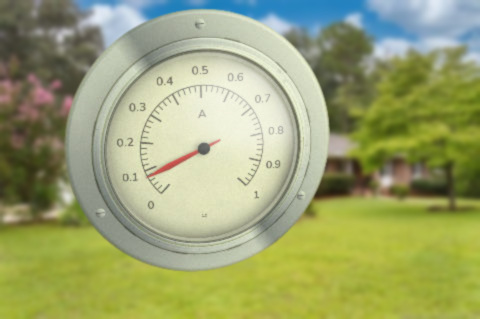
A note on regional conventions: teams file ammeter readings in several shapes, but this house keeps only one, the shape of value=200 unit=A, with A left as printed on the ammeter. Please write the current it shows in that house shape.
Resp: value=0.08 unit=A
